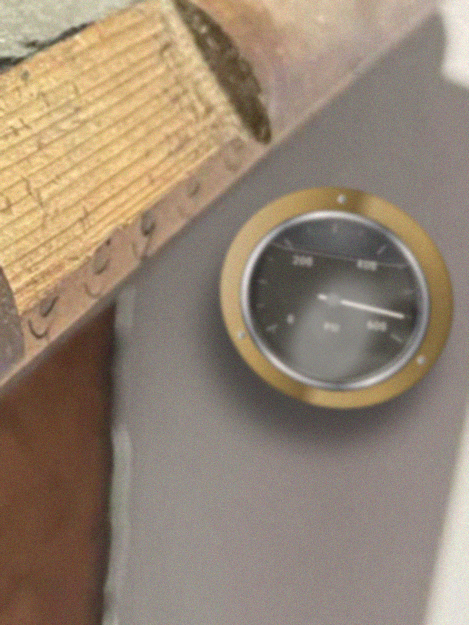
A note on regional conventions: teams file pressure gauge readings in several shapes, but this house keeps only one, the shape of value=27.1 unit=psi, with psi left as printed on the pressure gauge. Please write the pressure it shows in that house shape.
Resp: value=550 unit=psi
